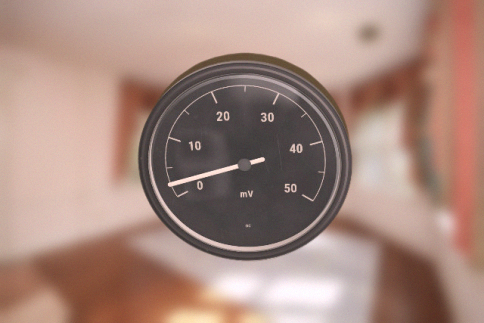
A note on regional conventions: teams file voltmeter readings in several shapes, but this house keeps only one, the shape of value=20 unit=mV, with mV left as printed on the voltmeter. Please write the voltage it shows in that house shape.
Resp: value=2.5 unit=mV
